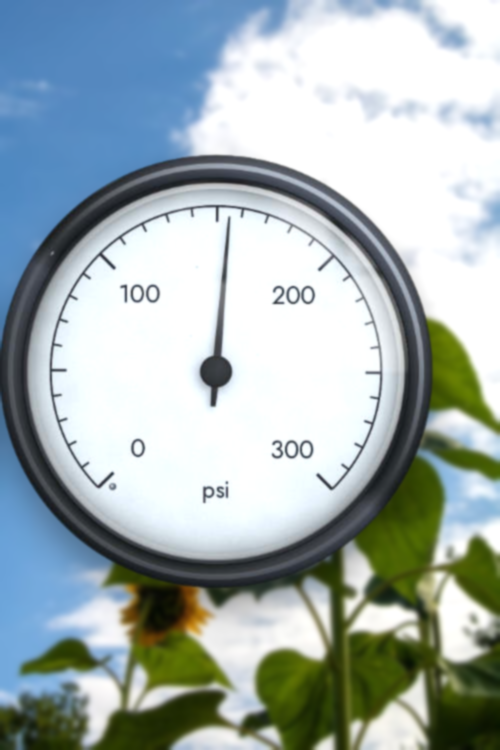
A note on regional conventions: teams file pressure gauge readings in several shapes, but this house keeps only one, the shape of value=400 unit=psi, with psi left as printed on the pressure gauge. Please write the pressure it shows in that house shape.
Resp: value=155 unit=psi
